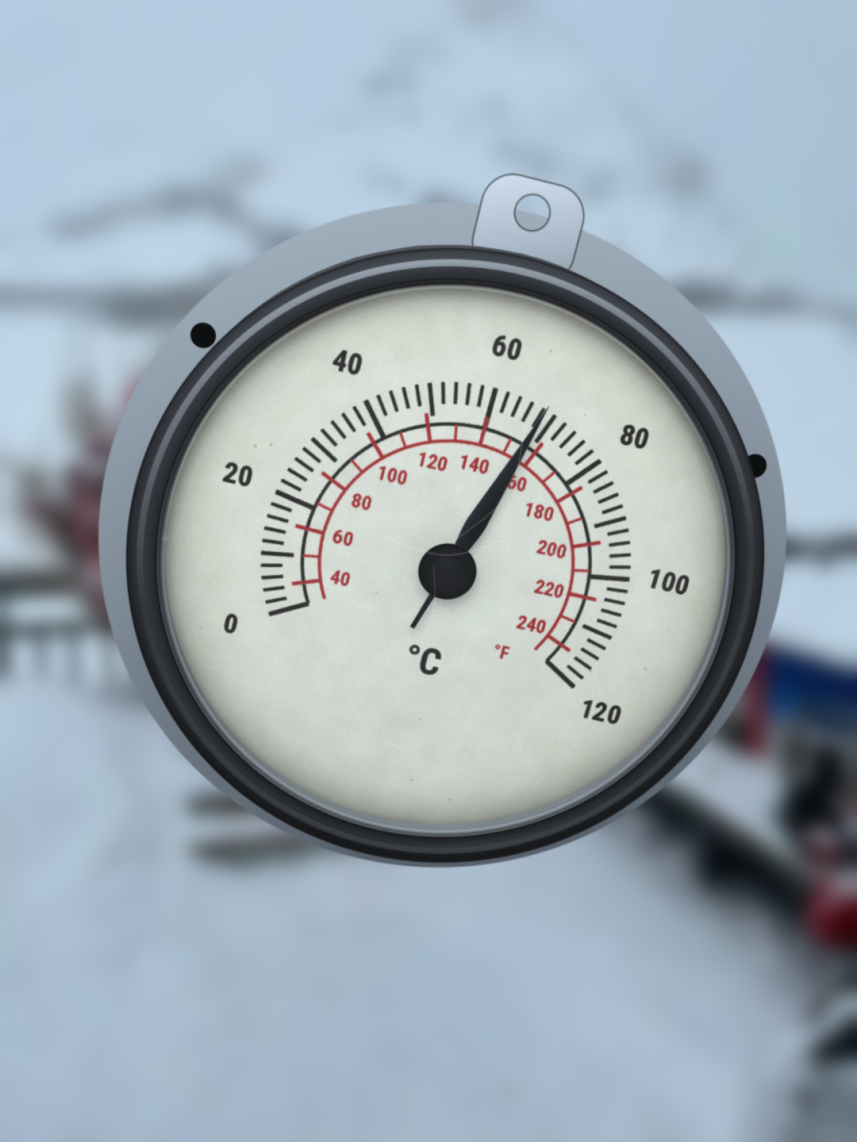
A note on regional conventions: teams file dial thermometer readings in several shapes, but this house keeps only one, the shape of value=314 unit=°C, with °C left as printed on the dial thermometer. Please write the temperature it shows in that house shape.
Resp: value=68 unit=°C
